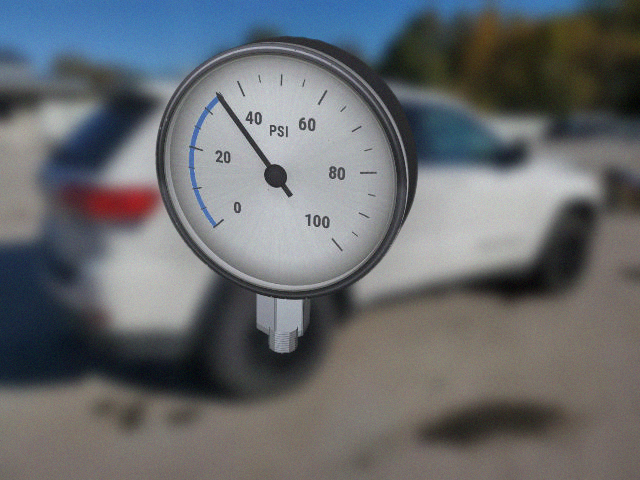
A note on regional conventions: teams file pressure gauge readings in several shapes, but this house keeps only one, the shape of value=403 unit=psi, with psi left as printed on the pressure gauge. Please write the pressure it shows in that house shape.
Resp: value=35 unit=psi
